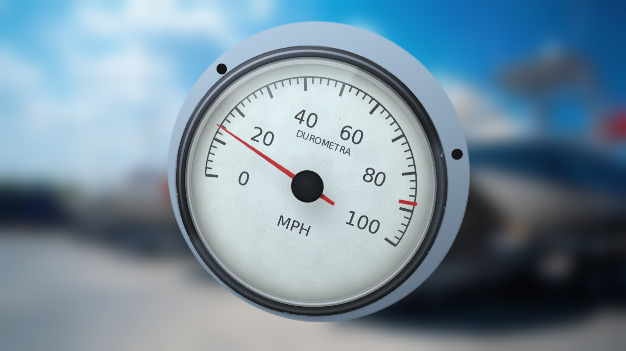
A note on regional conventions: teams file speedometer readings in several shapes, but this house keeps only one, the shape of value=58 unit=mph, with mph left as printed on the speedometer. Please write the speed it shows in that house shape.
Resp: value=14 unit=mph
